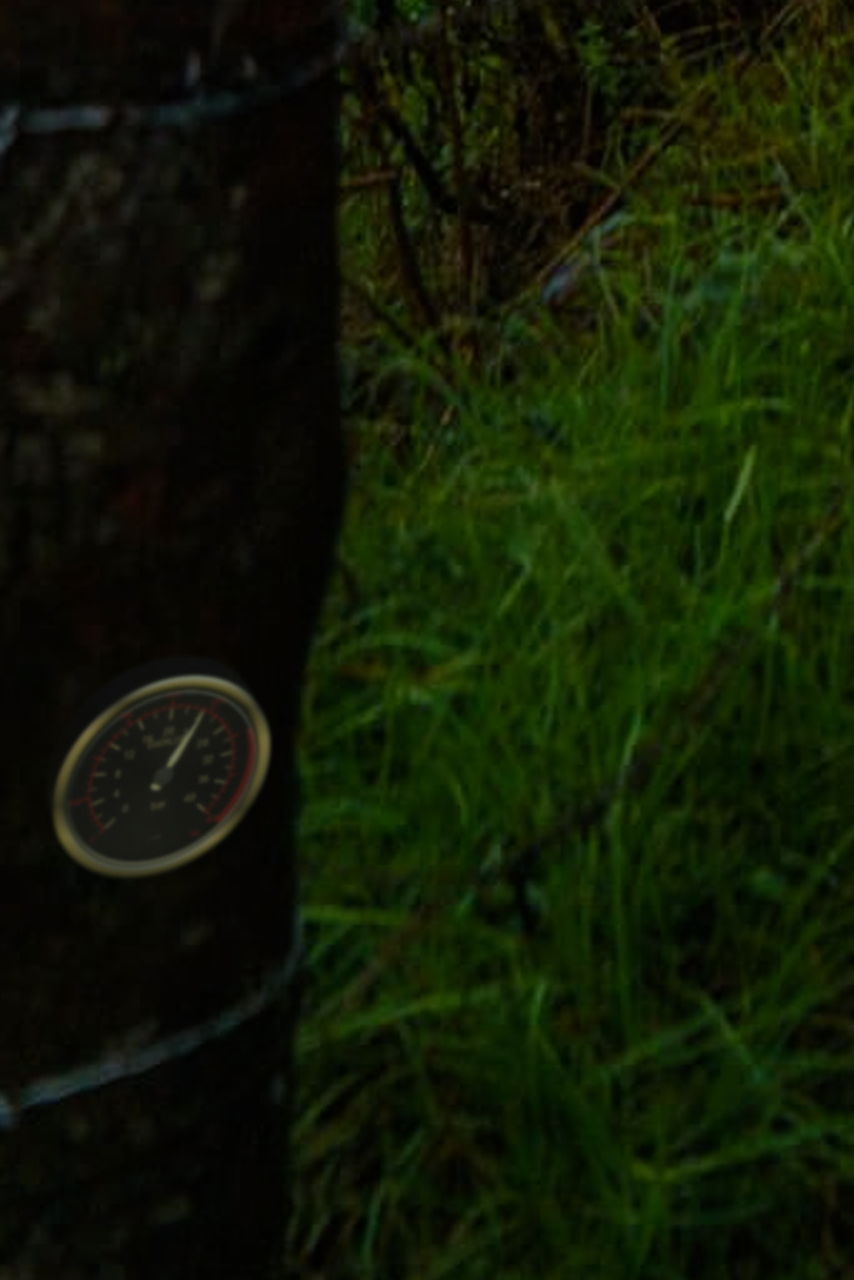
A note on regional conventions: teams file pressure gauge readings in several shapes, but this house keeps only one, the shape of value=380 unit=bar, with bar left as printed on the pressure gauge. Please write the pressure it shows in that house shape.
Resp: value=24 unit=bar
